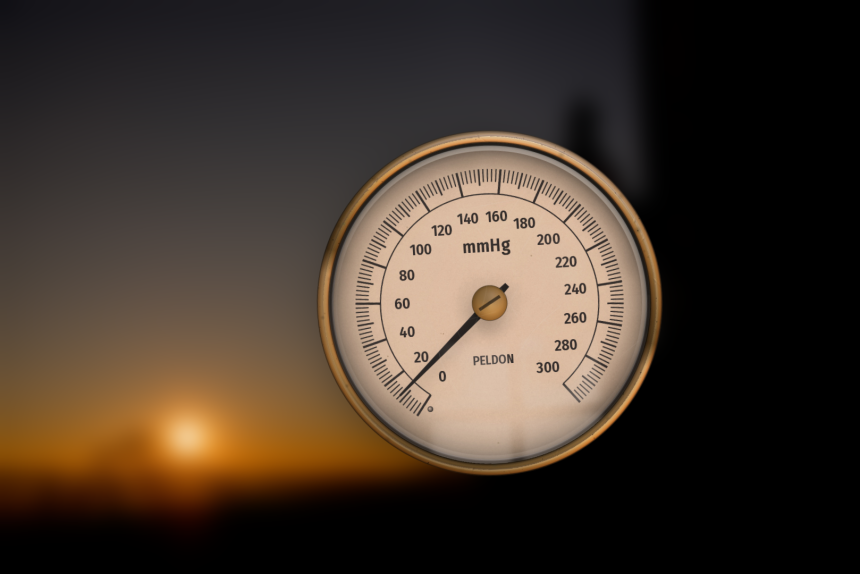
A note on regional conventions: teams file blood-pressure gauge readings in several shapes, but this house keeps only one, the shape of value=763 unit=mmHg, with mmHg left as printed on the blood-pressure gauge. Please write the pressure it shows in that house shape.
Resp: value=12 unit=mmHg
